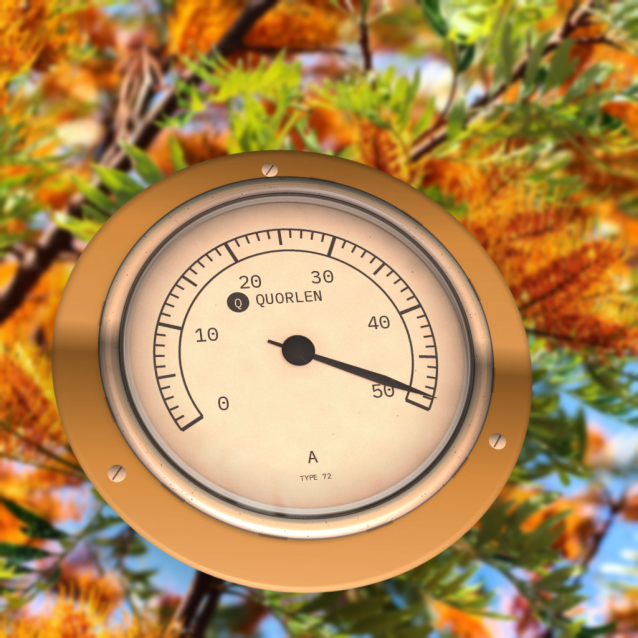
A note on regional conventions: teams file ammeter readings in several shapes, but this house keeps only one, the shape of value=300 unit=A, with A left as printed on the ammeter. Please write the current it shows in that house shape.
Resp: value=49 unit=A
